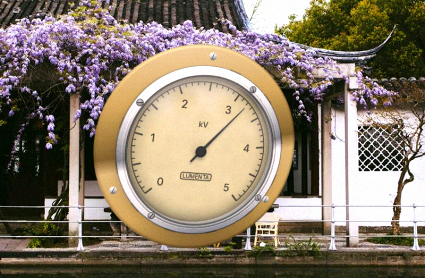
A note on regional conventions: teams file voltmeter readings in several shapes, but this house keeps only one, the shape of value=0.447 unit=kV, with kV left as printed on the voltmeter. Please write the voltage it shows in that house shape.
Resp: value=3.2 unit=kV
